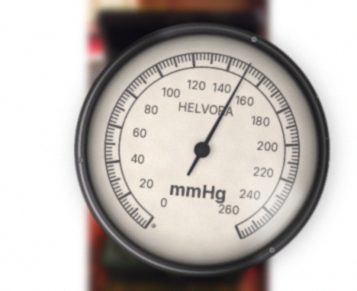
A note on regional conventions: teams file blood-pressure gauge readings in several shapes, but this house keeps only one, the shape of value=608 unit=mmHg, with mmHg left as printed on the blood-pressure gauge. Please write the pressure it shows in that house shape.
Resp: value=150 unit=mmHg
